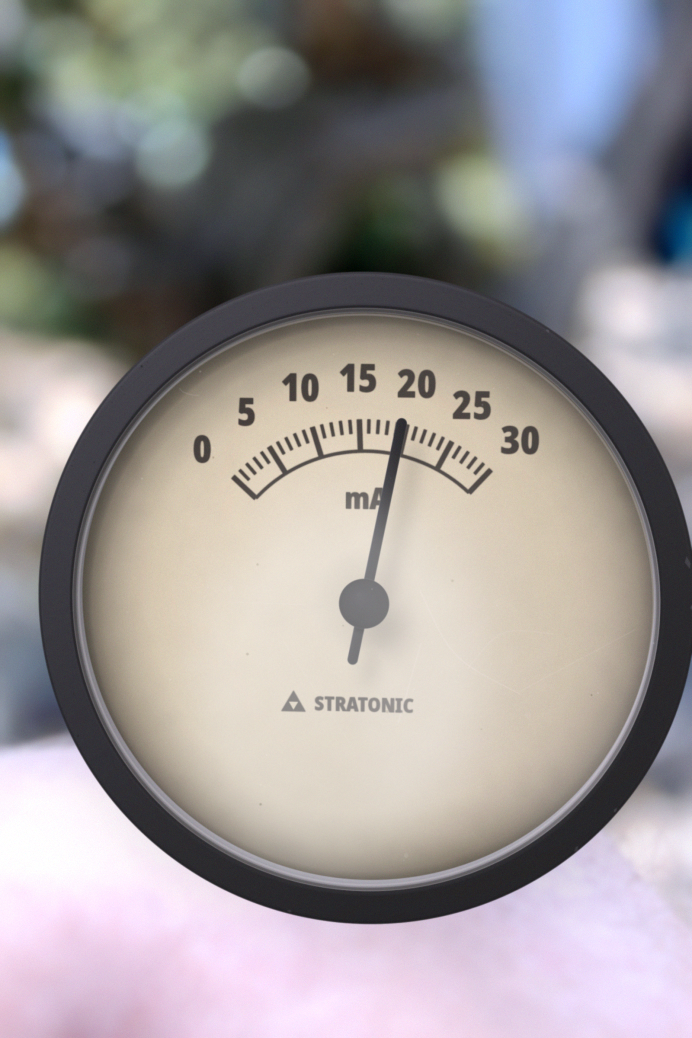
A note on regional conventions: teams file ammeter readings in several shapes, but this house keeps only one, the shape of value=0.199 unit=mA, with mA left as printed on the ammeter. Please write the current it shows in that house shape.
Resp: value=19.5 unit=mA
